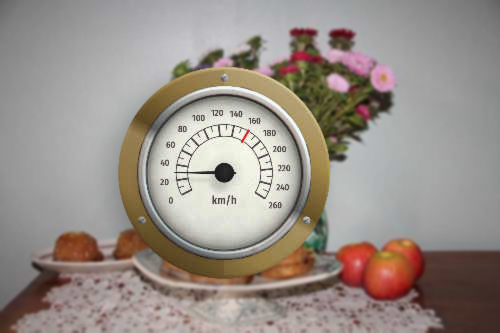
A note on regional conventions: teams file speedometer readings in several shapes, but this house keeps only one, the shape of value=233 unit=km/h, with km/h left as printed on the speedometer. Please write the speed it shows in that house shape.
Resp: value=30 unit=km/h
